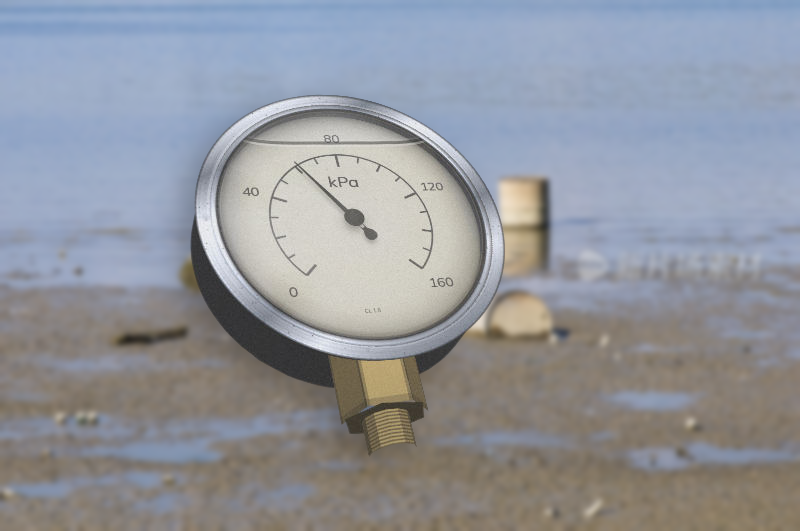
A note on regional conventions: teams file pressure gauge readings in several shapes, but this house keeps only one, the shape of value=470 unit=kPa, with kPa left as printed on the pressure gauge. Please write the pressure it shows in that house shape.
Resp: value=60 unit=kPa
